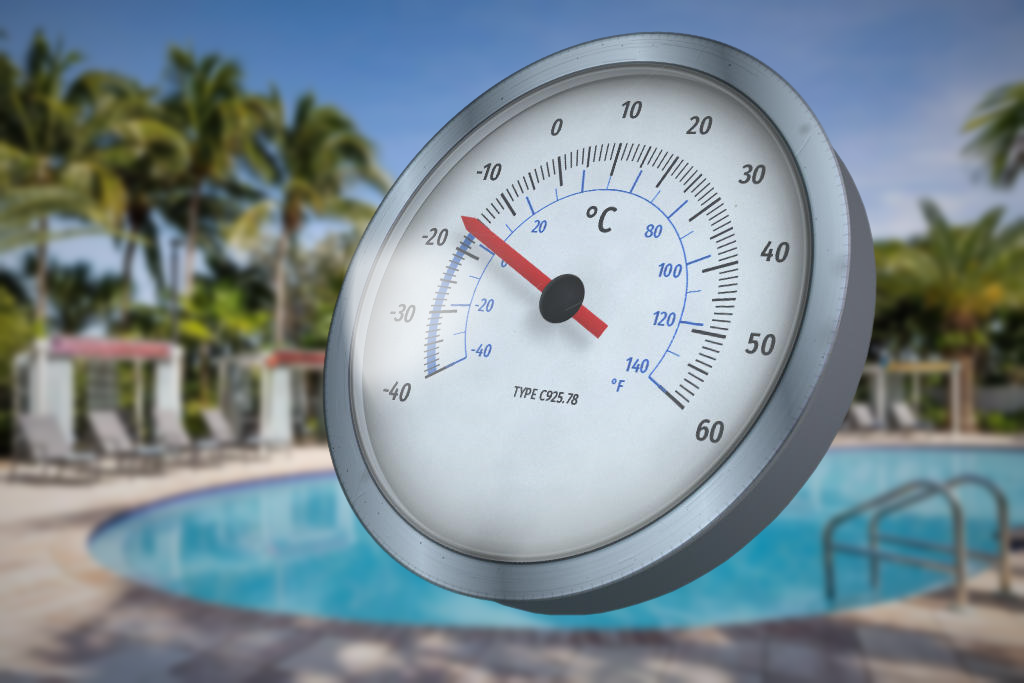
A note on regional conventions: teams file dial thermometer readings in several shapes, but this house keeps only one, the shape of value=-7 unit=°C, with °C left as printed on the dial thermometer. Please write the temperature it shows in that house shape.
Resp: value=-16 unit=°C
